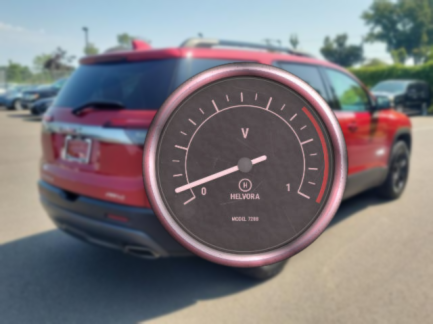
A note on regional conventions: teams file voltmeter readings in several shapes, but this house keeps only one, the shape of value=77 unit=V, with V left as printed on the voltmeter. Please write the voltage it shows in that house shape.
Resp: value=0.05 unit=V
